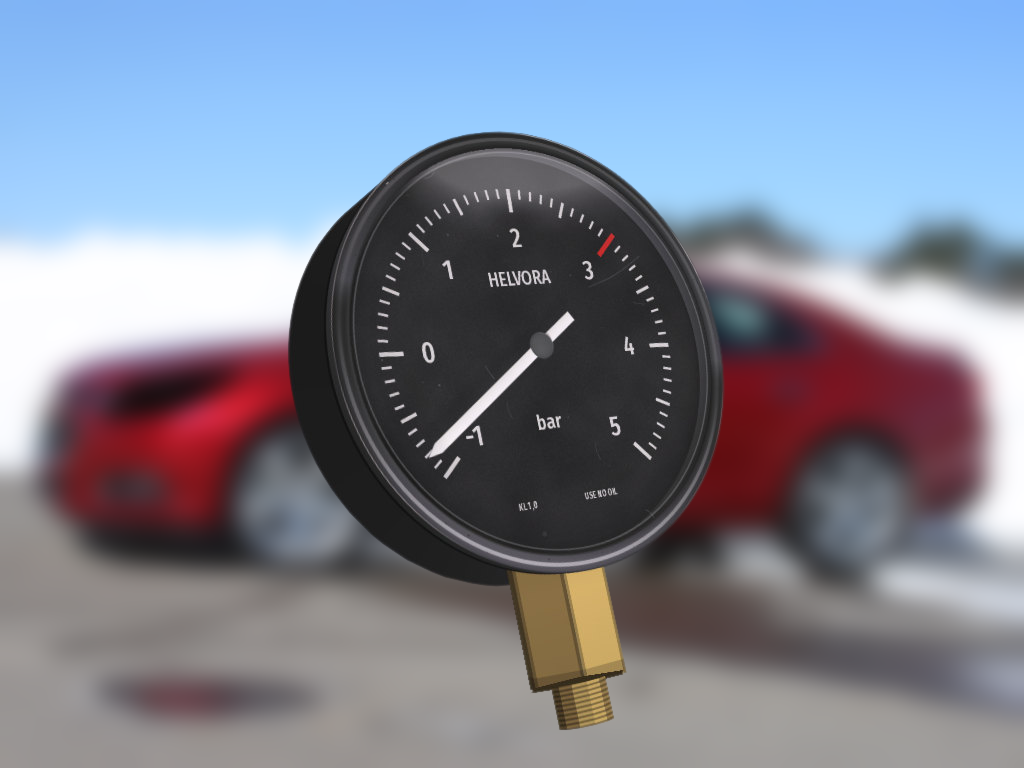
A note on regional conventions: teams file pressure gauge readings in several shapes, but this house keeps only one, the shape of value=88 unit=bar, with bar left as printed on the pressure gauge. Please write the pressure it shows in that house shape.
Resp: value=-0.8 unit=bar
